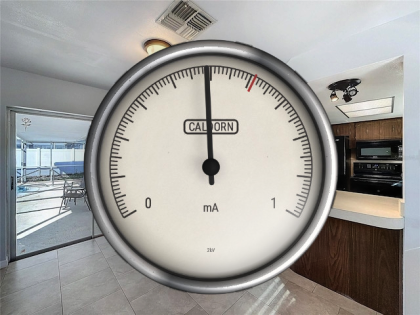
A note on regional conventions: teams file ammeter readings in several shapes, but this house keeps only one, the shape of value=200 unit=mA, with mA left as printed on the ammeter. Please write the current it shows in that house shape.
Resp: value=0.49 unit=mA
